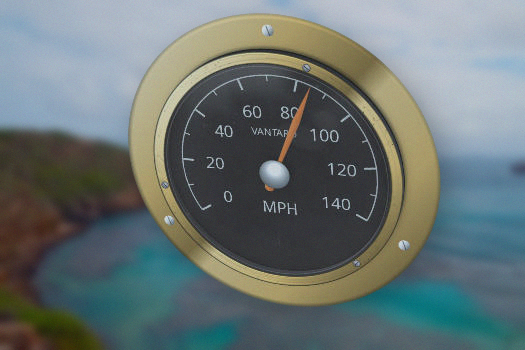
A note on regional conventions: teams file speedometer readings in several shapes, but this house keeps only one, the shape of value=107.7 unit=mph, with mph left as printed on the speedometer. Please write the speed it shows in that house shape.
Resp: value=85 unit=mph
